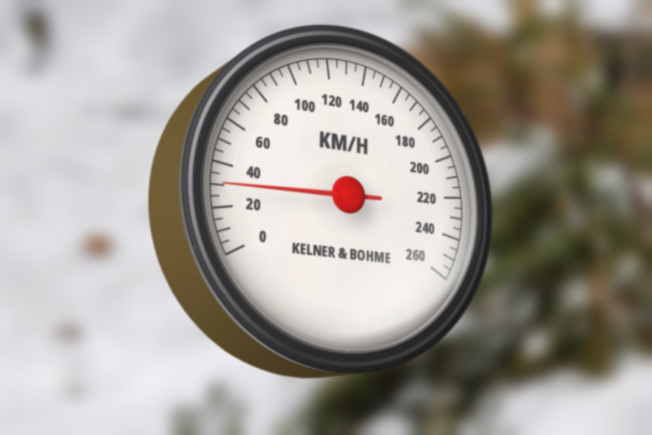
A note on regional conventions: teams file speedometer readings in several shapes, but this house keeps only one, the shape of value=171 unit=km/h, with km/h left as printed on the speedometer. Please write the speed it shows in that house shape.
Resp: value=30 unit=km/h
